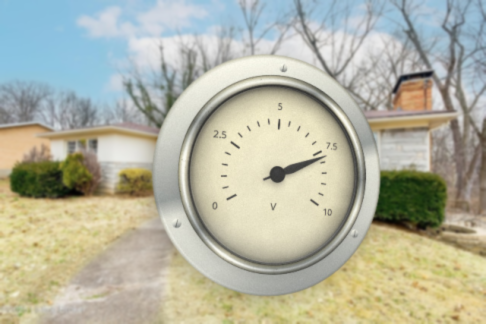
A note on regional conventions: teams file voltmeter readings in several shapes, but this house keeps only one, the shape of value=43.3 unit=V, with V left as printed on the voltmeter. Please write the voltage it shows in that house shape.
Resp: value=7.75 unit=V
